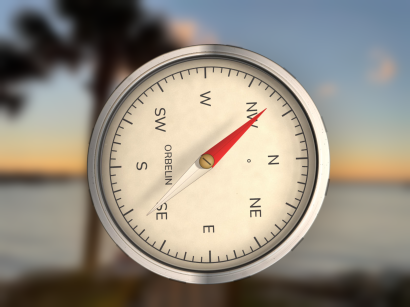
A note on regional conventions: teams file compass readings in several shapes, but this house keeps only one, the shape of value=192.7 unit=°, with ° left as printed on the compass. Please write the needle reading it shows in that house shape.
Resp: value=320 unit=°
